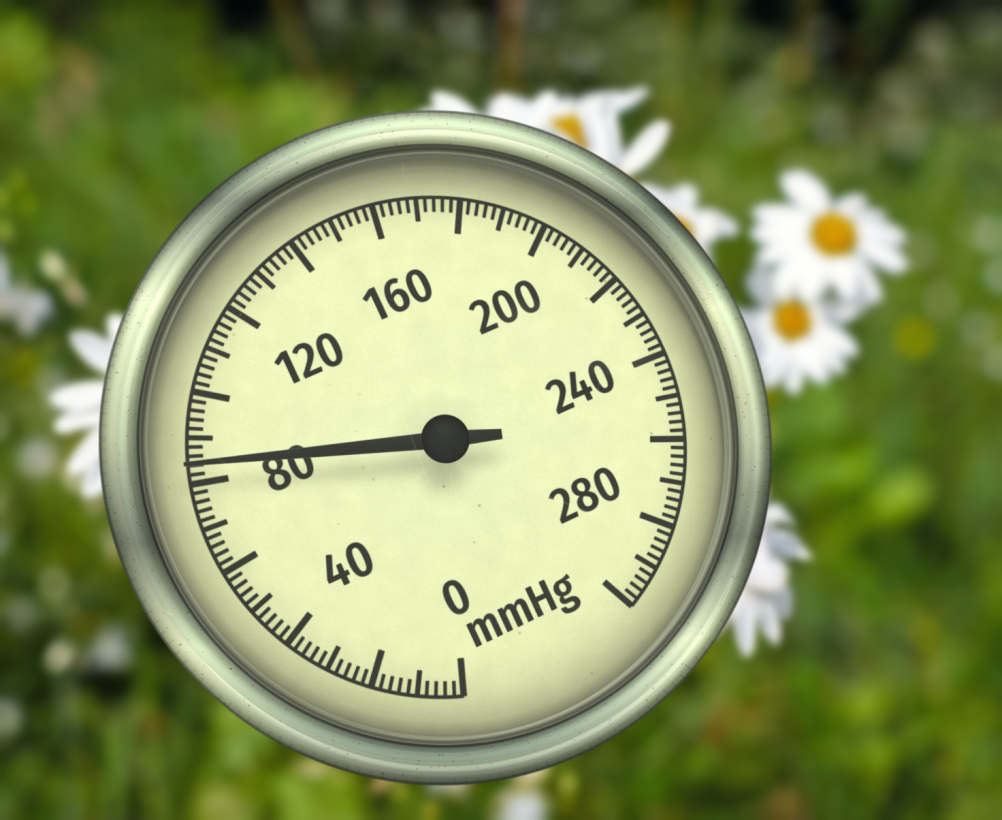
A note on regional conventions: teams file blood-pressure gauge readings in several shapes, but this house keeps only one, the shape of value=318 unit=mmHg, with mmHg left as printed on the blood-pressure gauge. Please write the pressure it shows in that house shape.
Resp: value=84 unit=mmHg
